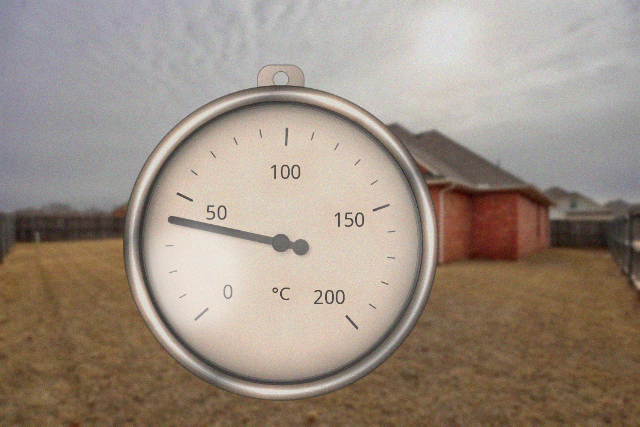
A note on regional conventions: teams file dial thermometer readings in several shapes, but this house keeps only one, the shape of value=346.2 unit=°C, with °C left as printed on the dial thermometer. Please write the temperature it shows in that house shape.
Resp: value=40 unit=°C
